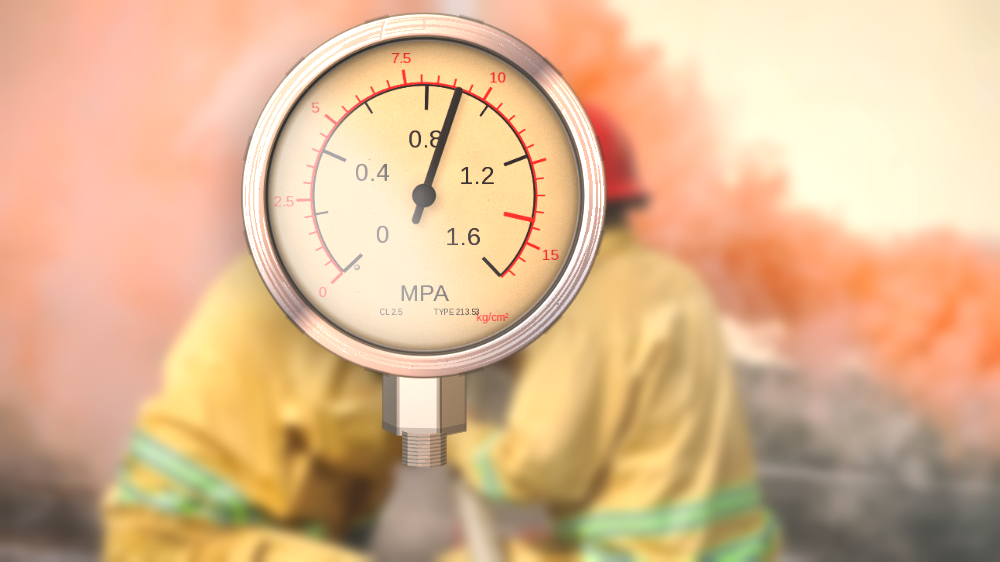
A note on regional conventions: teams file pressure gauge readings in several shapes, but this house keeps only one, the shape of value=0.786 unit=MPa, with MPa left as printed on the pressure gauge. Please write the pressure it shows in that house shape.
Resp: value=0.9 unit=MPa
